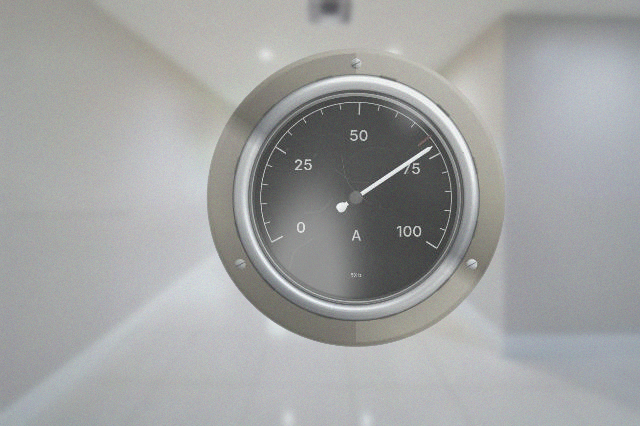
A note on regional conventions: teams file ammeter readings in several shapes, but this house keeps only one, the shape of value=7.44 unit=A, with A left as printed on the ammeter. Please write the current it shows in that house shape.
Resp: value=72.5 unit=A
